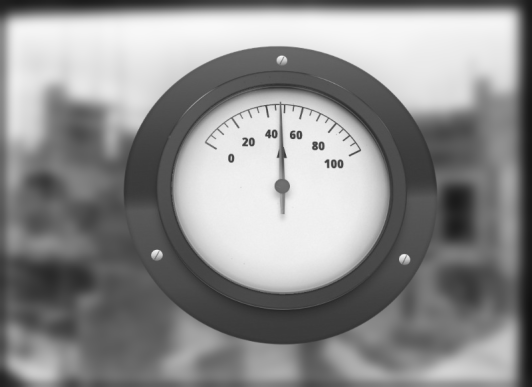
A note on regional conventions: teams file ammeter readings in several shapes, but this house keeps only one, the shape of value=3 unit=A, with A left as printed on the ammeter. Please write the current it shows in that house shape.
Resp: value=47.5 unit=A
